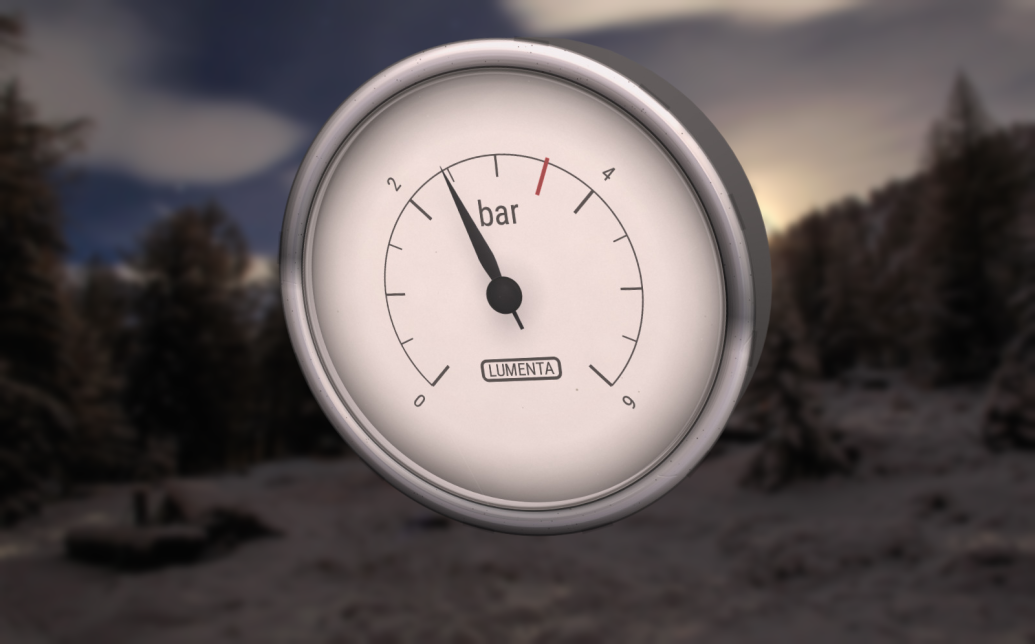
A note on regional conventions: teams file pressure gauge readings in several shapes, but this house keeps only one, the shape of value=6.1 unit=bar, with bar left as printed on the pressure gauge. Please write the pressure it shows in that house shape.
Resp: value=2.5 unit=bar
